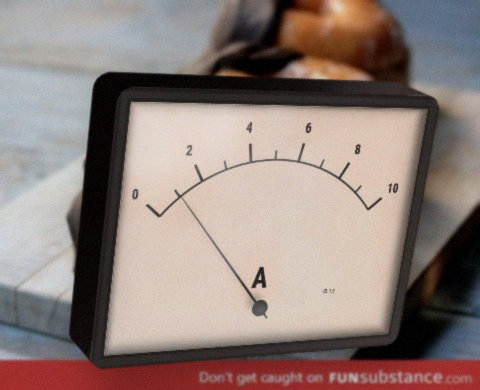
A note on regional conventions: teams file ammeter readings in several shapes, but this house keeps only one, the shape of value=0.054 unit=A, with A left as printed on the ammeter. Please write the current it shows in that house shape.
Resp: value=1 unit=A
